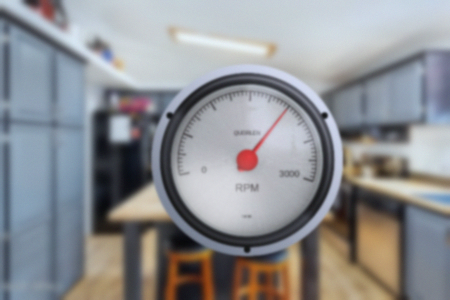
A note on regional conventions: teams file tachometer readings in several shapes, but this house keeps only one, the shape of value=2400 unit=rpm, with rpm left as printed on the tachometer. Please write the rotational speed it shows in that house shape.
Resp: value=2000 unit=rpm
